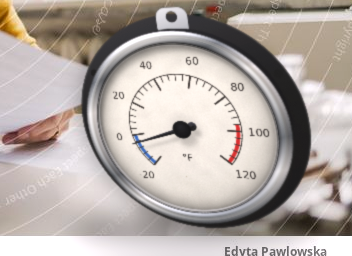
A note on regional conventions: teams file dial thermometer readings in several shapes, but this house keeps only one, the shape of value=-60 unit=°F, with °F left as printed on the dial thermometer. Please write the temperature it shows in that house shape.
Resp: value=-4 unit=°F
